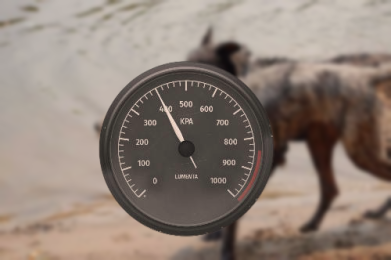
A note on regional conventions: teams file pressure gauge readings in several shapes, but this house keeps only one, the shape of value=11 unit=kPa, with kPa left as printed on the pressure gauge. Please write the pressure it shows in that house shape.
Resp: value=400 unit=kPa
